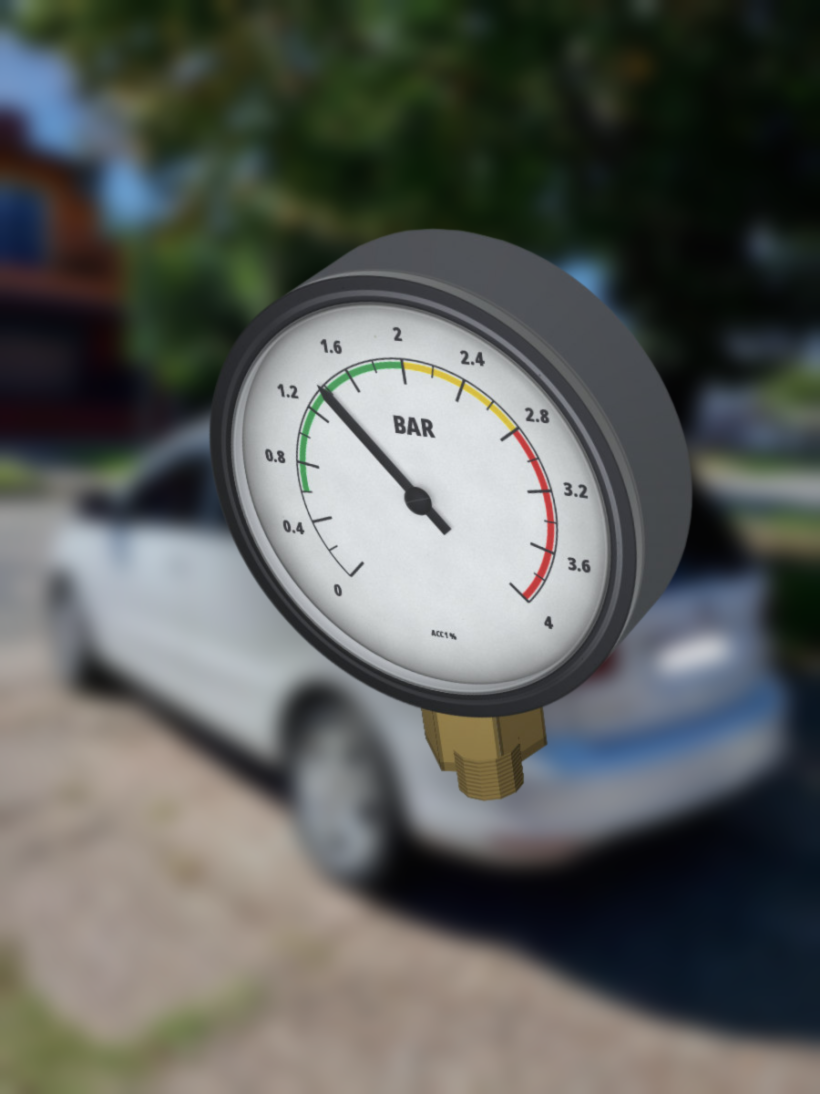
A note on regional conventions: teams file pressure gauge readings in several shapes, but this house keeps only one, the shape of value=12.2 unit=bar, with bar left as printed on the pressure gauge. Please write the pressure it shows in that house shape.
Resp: value=1.4 unit=bar
